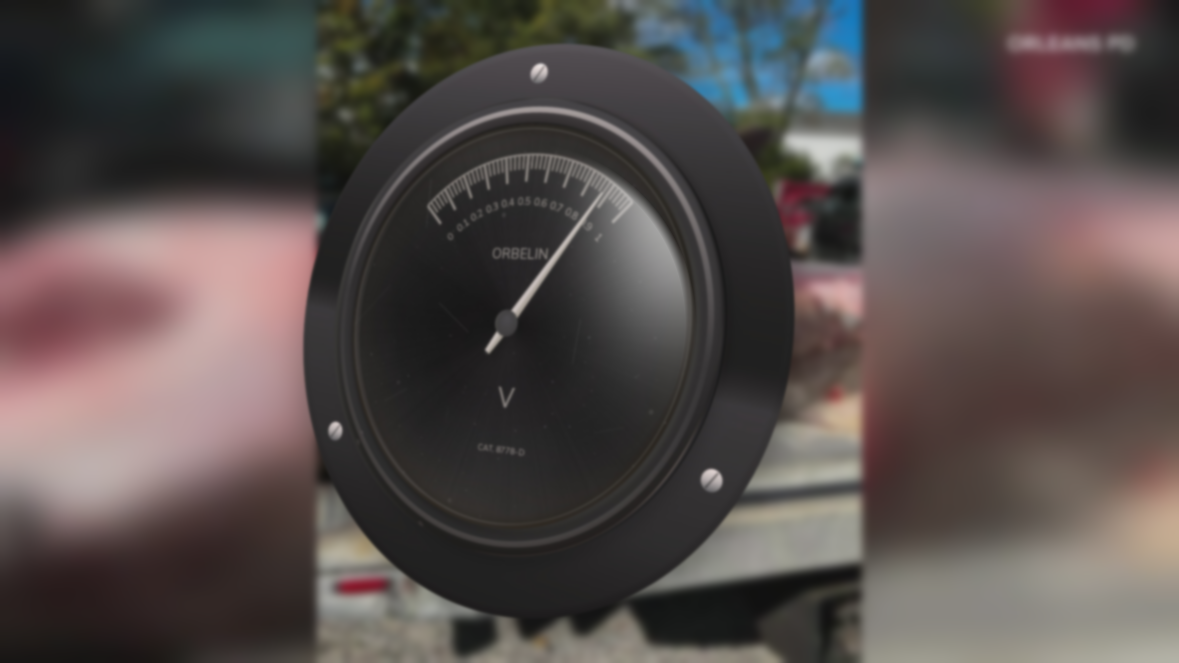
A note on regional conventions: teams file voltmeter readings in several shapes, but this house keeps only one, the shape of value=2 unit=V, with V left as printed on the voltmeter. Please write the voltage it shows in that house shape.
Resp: value=0.9 unit=V
